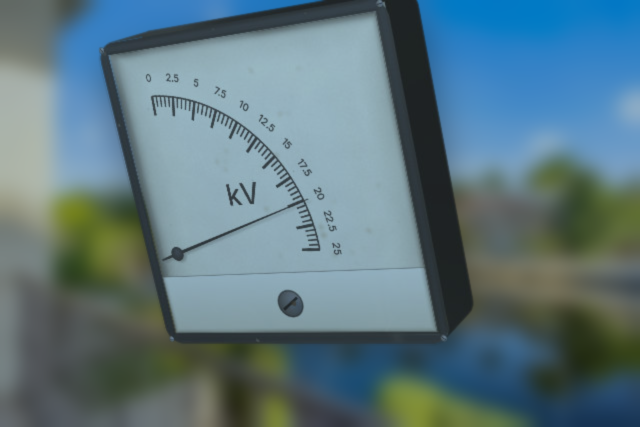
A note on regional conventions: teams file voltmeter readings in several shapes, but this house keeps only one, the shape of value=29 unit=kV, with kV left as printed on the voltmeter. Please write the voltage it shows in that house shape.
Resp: value=20 unit=kV
